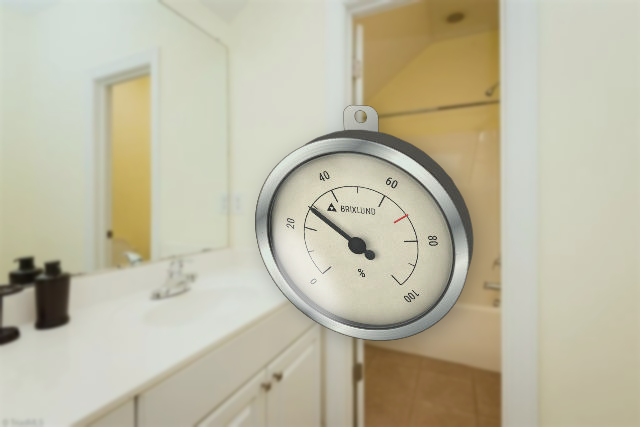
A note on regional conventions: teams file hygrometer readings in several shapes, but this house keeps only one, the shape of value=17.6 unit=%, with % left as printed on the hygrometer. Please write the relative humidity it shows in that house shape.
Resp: value=30 unit=%
